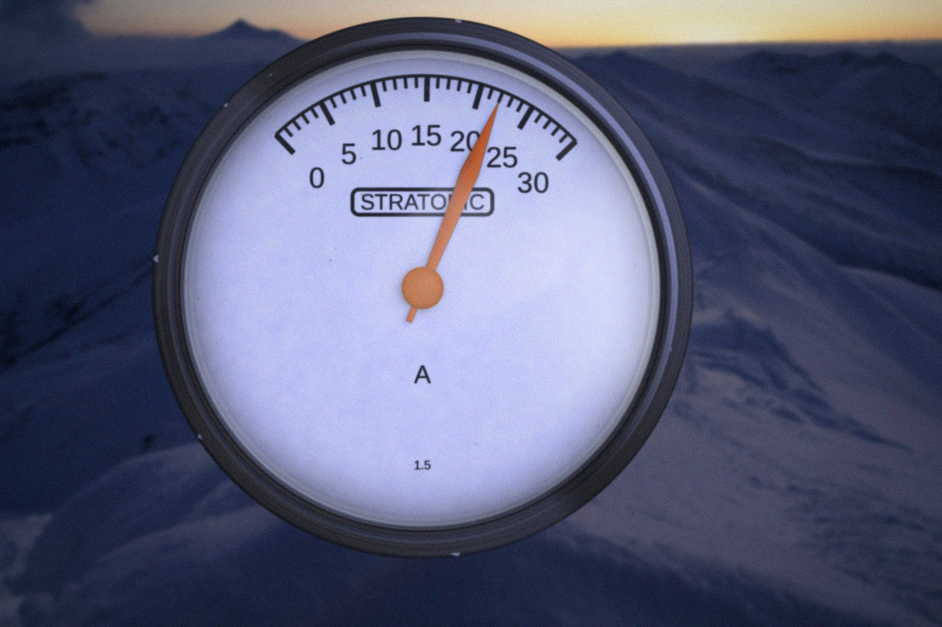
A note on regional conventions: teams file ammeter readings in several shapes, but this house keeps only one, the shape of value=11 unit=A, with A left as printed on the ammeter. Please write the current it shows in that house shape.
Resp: value=22 unit=A
